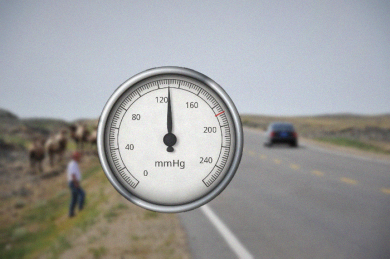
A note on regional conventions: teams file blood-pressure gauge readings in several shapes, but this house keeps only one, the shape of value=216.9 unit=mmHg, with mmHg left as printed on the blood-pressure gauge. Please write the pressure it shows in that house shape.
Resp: value=130 unit=mmHg
